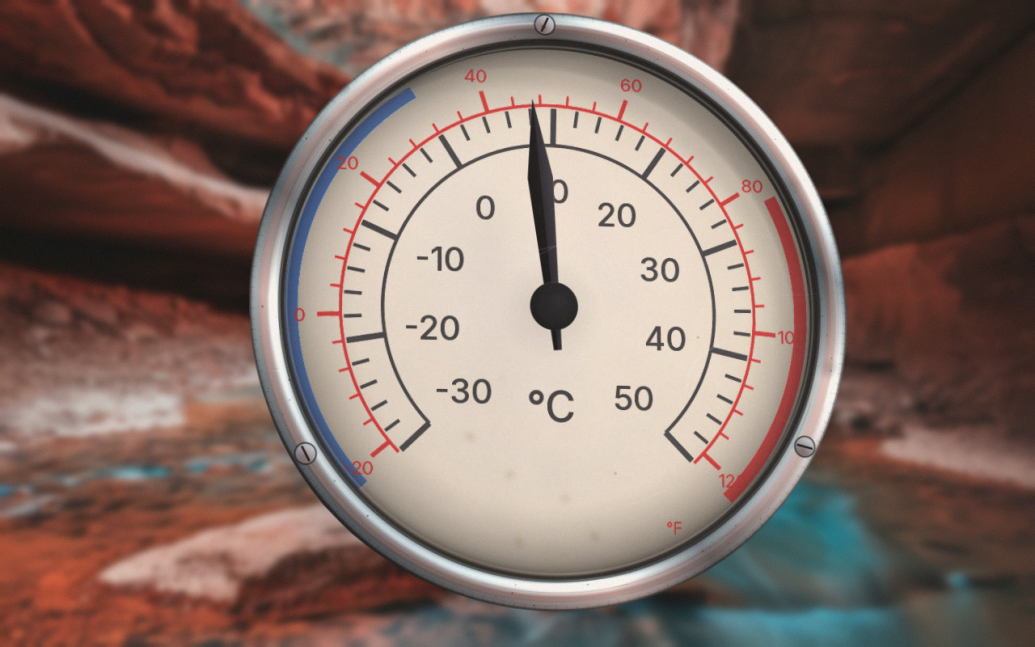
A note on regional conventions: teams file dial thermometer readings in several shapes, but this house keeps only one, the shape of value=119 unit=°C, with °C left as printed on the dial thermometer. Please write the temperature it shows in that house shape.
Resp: value=8 unit=°C
